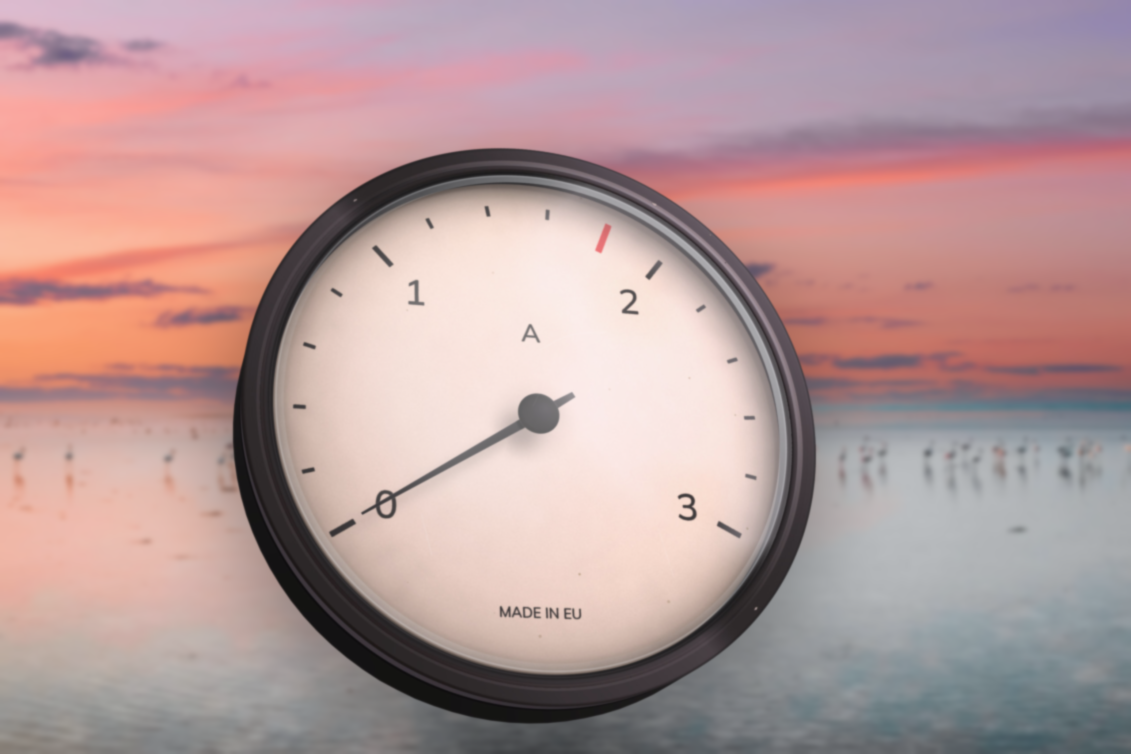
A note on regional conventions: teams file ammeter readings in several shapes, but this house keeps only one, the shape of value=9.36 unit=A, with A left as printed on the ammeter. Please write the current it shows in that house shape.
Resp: value=0 unit=A
